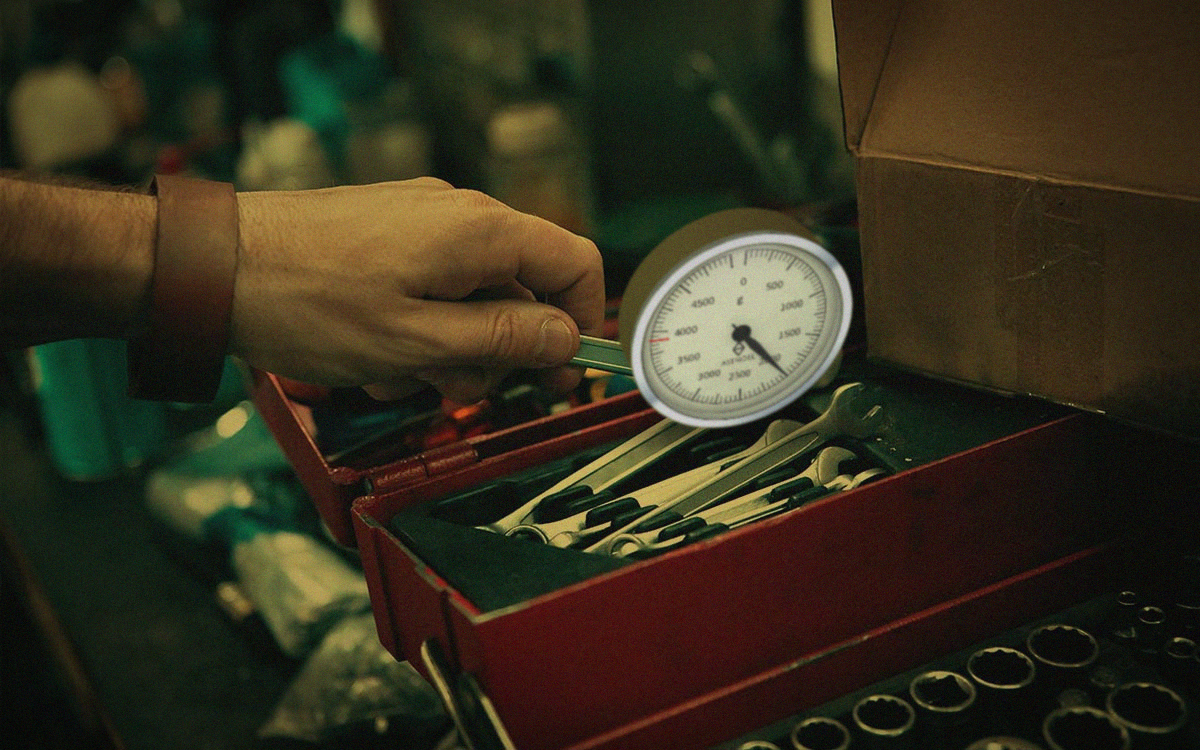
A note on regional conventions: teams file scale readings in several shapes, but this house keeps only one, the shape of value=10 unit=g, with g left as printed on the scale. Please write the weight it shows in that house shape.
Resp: value=2000 unit=g
